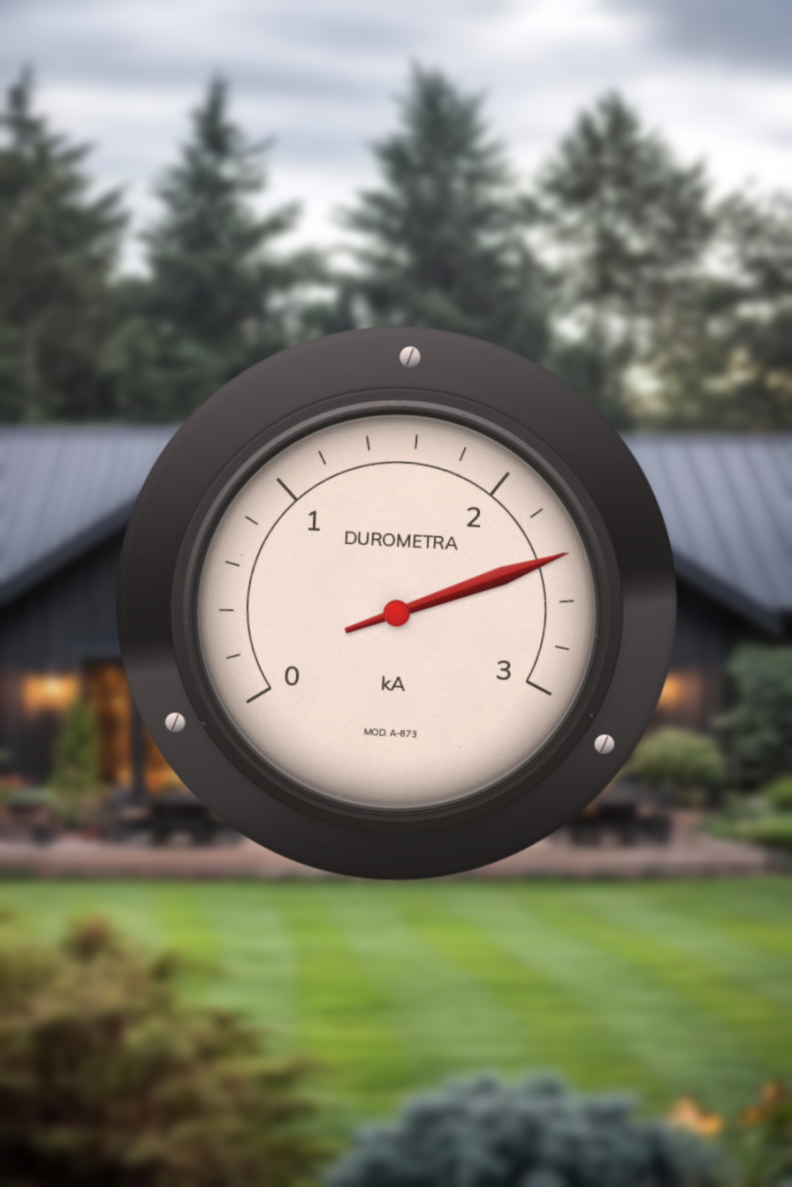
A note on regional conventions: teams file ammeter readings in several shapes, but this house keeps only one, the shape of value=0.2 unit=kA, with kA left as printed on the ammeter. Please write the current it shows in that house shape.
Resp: value=2.4 unit=kA
